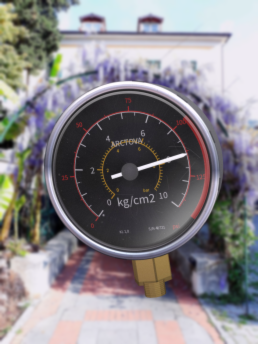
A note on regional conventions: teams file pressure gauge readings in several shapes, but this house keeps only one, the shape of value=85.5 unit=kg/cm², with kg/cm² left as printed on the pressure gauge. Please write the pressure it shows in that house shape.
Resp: value=8 unit=kg/cm²
